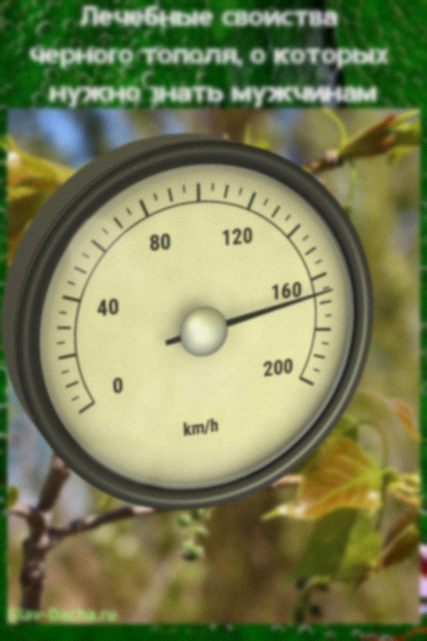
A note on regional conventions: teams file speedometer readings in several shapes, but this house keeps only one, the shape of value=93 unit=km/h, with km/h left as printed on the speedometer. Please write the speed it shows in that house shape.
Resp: value=165 unit=km/h
